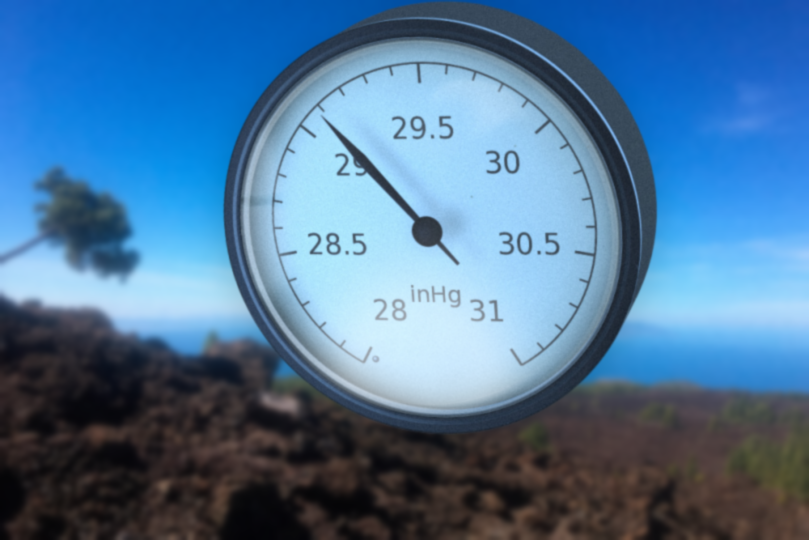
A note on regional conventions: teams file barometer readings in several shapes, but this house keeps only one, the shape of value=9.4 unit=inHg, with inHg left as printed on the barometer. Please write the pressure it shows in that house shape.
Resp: value=29.1 unit=inHg
